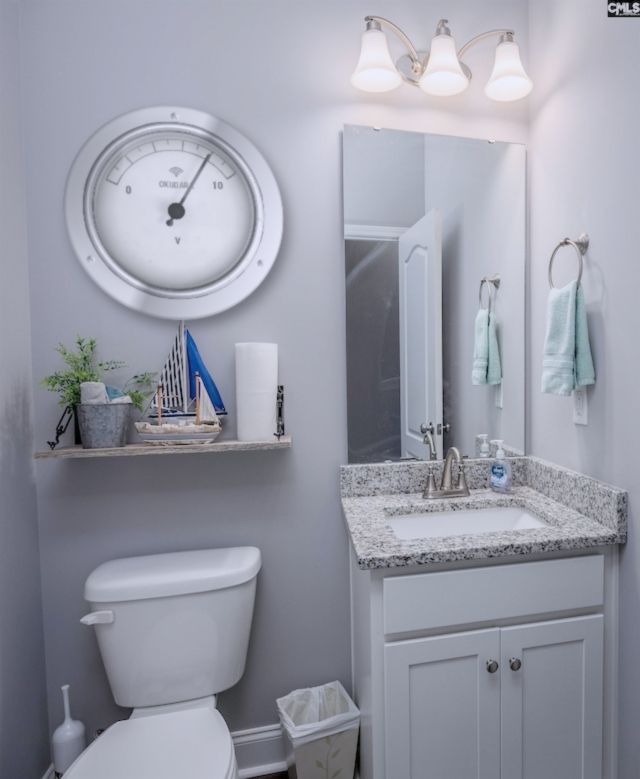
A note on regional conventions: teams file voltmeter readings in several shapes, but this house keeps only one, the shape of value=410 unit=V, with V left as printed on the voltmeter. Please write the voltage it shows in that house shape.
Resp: value=8 unit=V
